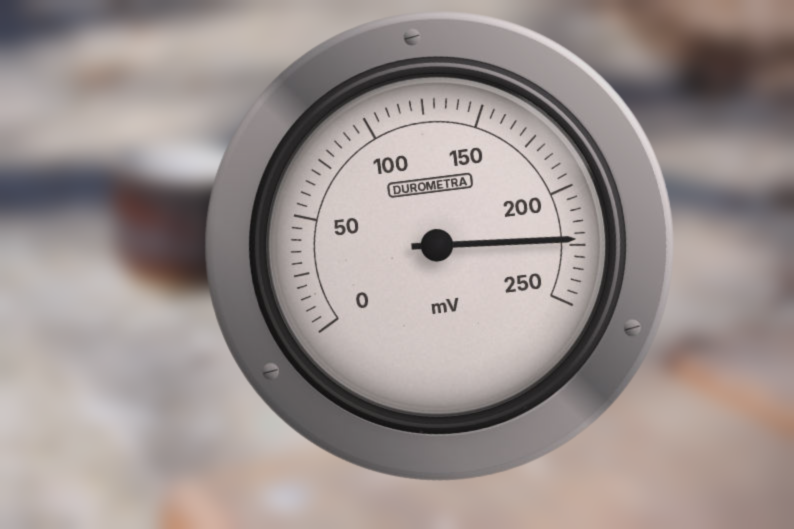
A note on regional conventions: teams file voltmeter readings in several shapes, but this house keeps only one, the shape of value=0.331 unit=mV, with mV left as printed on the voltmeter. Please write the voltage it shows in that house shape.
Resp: value=222.5 unit=mV
